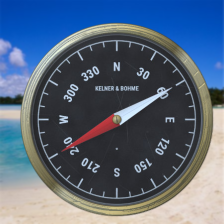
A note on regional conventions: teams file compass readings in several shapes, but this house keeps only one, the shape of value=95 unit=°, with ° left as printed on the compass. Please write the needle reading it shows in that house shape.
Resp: value=240 unit=°
